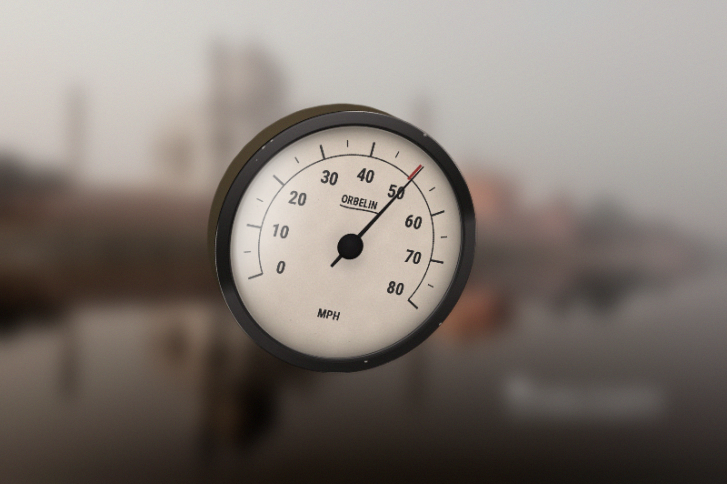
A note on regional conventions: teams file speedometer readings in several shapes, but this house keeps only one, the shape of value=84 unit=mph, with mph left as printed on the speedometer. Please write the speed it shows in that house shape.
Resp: value=50 unit=mph
